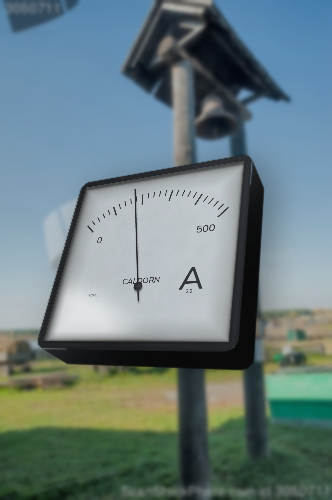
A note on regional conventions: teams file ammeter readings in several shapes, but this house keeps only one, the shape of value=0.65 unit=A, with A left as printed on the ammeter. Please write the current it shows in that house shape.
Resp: value=180 unit=A
